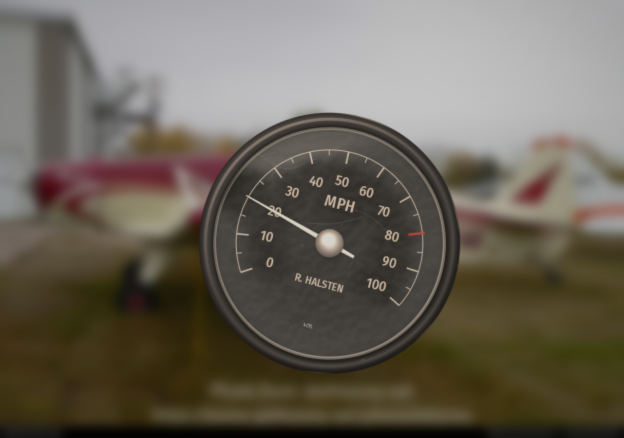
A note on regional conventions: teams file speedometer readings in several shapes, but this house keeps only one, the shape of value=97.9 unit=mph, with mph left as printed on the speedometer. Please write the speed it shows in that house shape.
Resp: value=20 unit=mph
